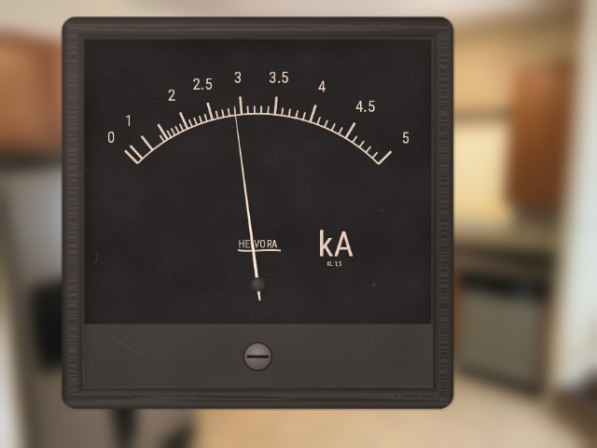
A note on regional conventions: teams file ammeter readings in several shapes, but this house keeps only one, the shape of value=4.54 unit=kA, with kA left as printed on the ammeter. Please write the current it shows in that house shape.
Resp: value=2.9 unit=kA
